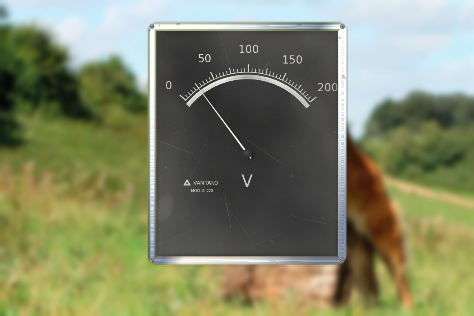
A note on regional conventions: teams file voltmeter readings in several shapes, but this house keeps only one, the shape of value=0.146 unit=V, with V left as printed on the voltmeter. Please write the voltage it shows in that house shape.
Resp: value=25 unit=V
